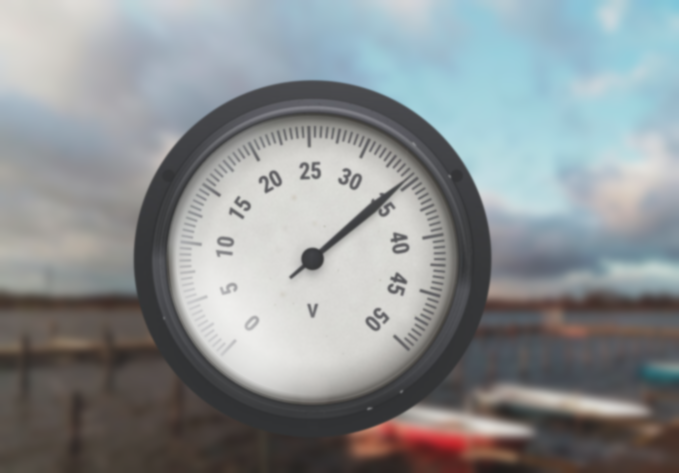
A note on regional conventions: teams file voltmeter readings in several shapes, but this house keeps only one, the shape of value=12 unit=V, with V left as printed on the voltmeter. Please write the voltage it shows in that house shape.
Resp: value=34.5 unit=V
